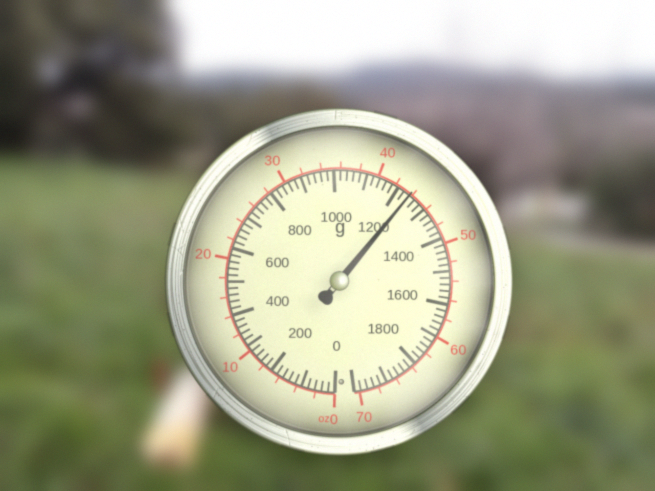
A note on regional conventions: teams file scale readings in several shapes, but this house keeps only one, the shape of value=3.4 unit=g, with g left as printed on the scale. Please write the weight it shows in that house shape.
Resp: value=1240 unit=g
